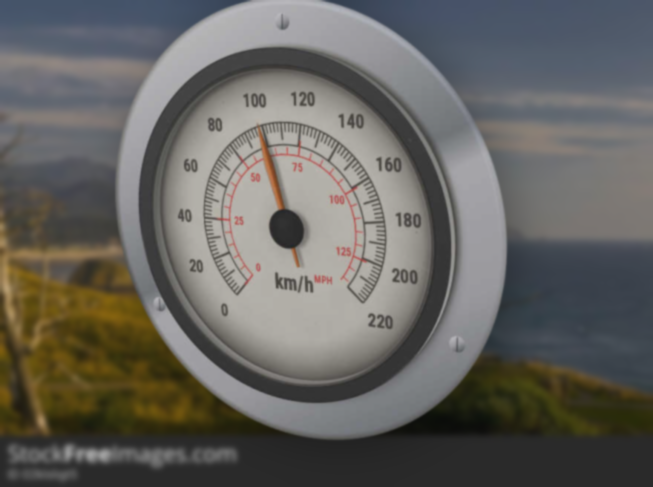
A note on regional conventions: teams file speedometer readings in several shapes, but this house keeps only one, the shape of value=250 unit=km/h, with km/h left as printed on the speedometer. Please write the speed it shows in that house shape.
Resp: value=100 unit=km/h
